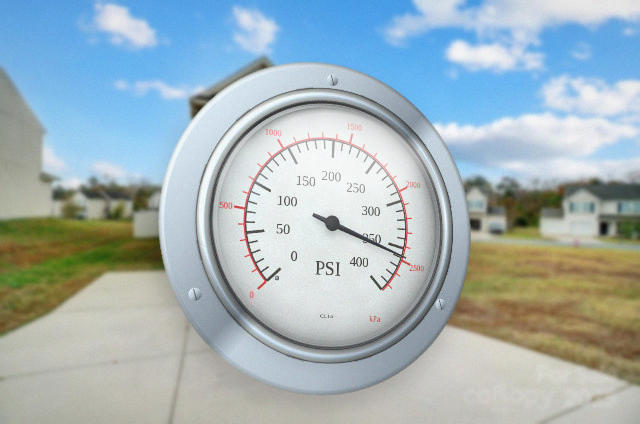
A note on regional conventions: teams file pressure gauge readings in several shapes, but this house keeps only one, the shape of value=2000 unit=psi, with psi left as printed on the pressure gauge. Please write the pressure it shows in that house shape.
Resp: value=360 unit=psi
